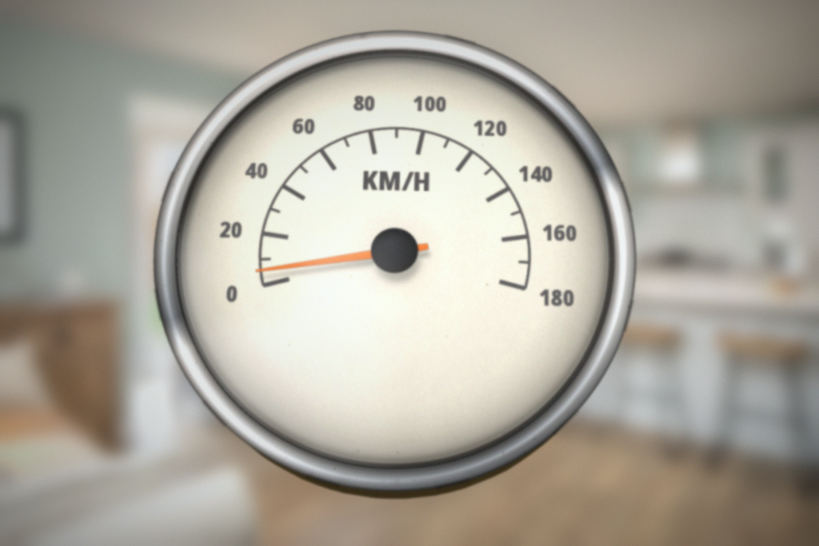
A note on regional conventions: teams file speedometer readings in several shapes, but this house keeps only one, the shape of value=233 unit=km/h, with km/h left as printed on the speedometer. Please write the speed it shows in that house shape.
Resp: value=5 unit=km/h
